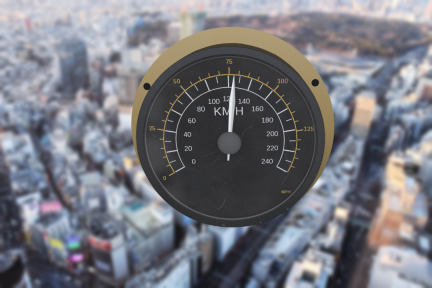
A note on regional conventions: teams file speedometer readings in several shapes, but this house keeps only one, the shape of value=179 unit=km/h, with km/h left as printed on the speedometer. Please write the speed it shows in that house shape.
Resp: value=125 unit=km/h
